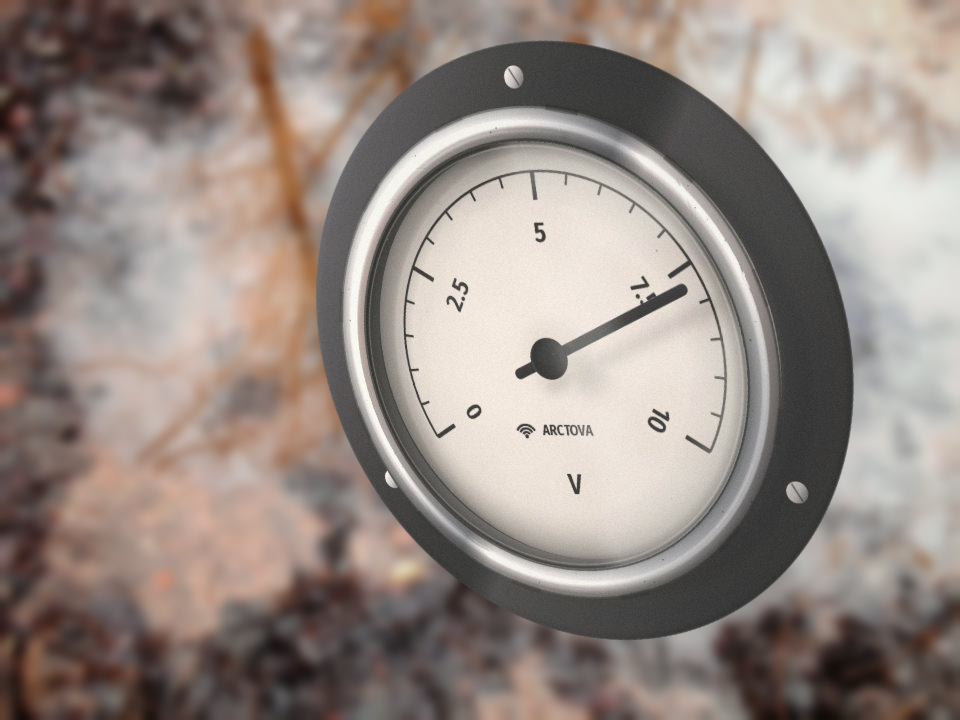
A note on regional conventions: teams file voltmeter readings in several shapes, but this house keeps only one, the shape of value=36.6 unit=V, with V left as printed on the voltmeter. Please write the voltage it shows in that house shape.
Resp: value=7.75 unit=V
